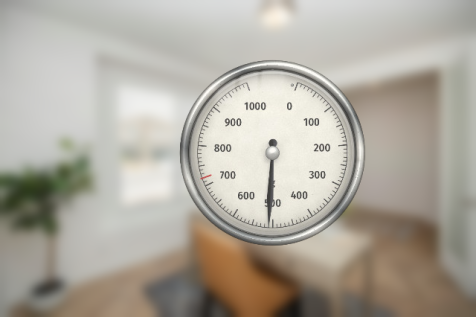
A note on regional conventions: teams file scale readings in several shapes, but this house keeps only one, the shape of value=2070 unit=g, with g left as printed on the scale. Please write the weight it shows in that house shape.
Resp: value=510 unit=g
